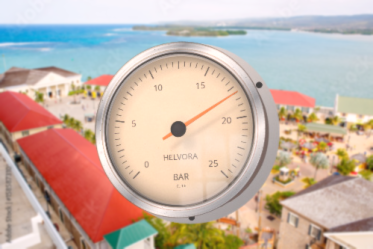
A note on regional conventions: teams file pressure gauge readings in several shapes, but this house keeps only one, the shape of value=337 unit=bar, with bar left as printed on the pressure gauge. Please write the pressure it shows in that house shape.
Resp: value=18 unit=bar
